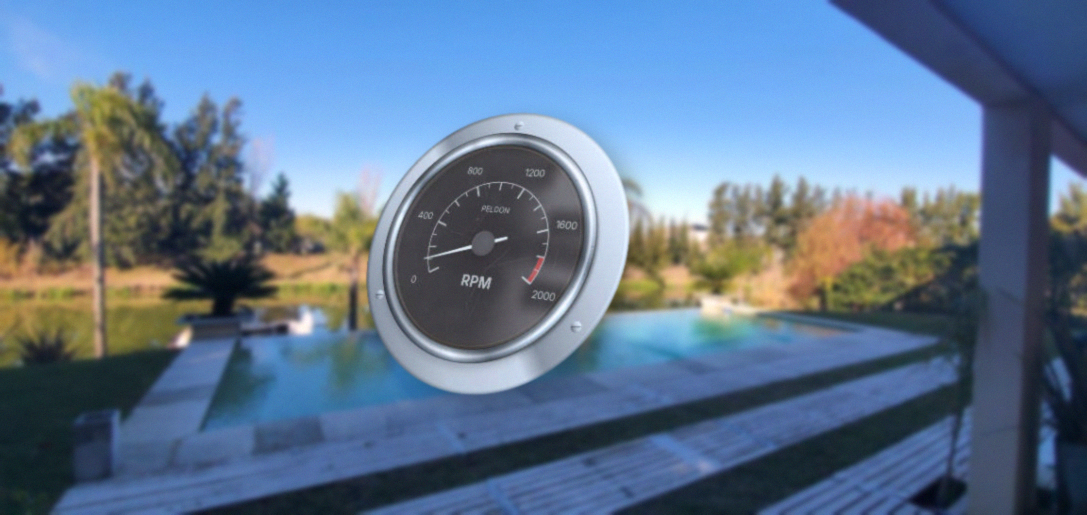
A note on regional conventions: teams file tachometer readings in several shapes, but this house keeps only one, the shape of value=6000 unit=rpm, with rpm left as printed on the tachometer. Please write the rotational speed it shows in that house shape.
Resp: value=100 unit=rpm
